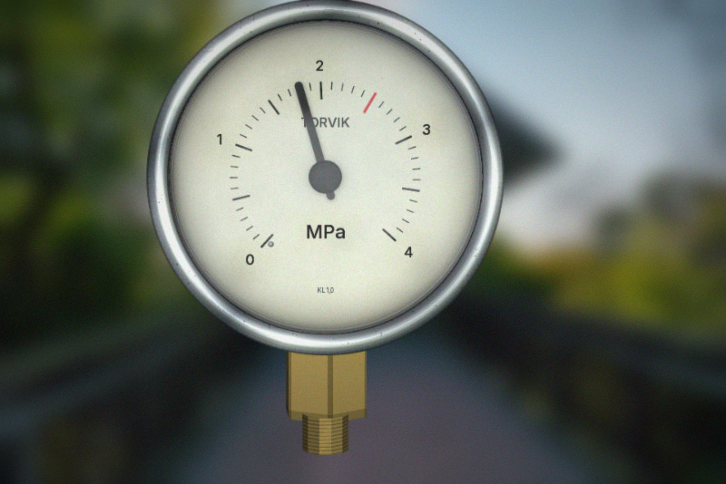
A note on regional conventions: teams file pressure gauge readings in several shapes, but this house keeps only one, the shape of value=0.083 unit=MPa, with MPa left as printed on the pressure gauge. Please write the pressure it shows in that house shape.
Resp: value=1.8 unit=MPa
